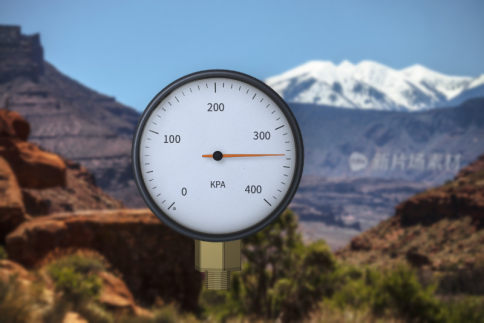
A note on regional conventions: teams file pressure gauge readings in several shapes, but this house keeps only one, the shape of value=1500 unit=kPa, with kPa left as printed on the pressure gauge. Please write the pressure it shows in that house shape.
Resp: value=335 unit=kPa
